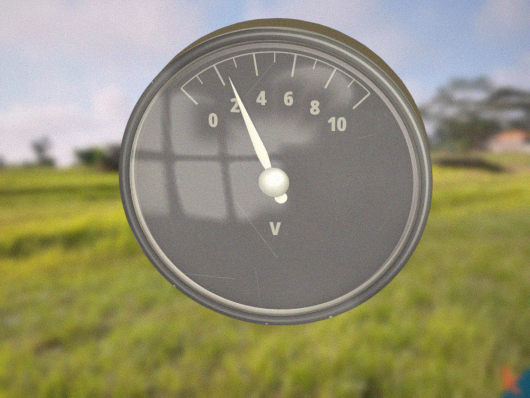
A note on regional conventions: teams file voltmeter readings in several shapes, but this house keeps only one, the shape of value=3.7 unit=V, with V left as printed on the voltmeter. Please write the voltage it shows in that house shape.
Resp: value=2.5 unit=V
